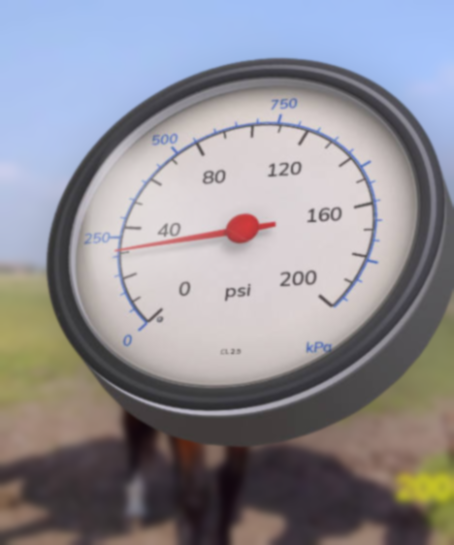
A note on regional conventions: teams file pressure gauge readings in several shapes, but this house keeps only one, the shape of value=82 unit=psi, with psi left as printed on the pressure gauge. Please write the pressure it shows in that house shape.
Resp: value=30 unit=psi
